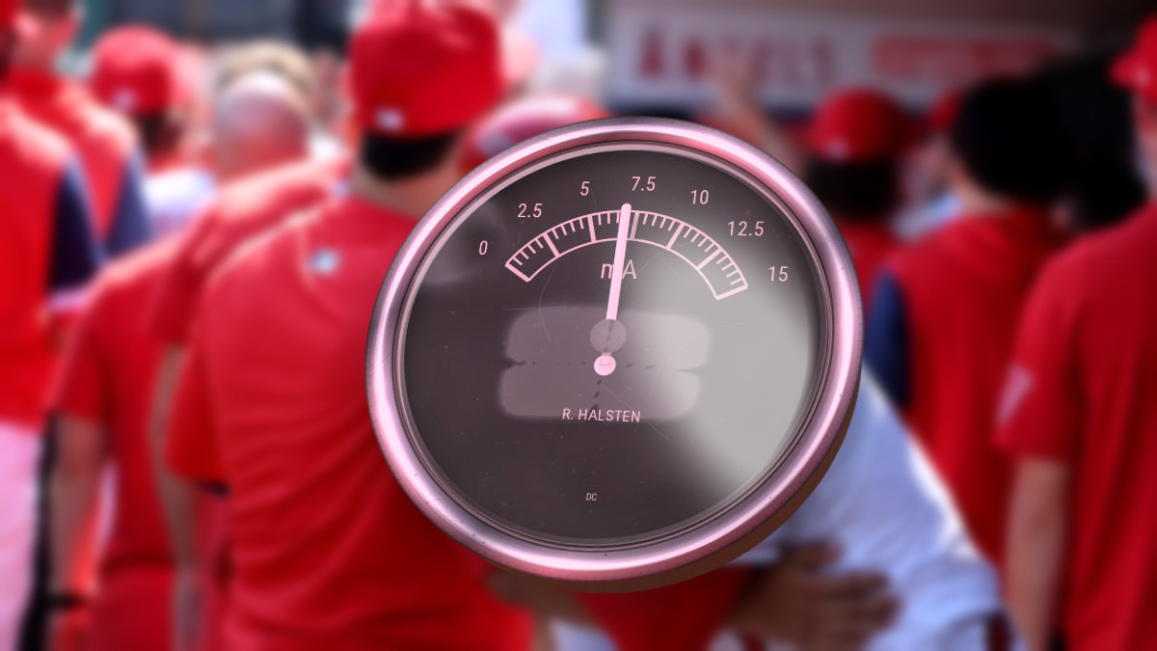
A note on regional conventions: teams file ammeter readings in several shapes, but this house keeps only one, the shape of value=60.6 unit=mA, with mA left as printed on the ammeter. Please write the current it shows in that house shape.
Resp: value=7 unit=mA
